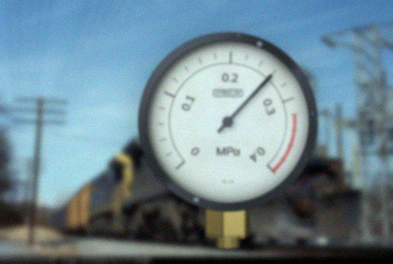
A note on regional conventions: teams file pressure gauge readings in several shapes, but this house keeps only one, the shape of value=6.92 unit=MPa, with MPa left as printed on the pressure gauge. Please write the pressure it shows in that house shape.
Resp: value=0.26 unit=MPa
